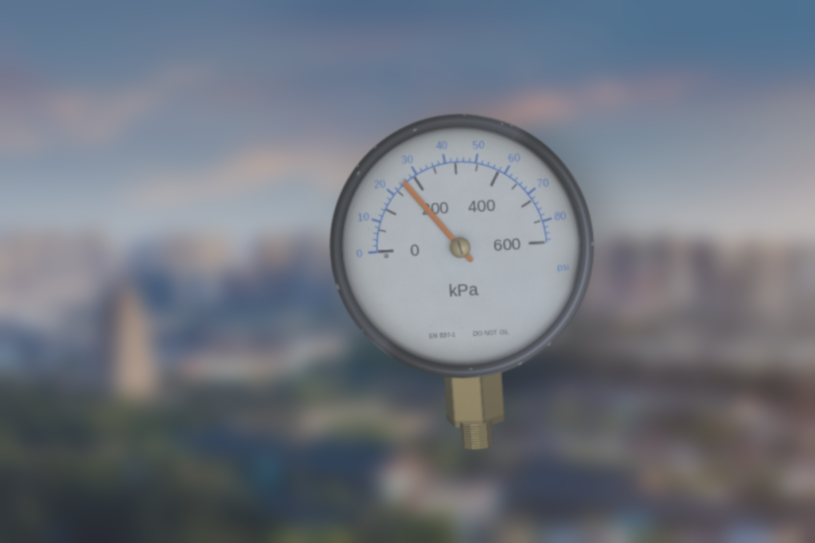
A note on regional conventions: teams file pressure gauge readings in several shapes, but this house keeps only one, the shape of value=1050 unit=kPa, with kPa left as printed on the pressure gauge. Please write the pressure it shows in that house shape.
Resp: value=175 unit=kPa
